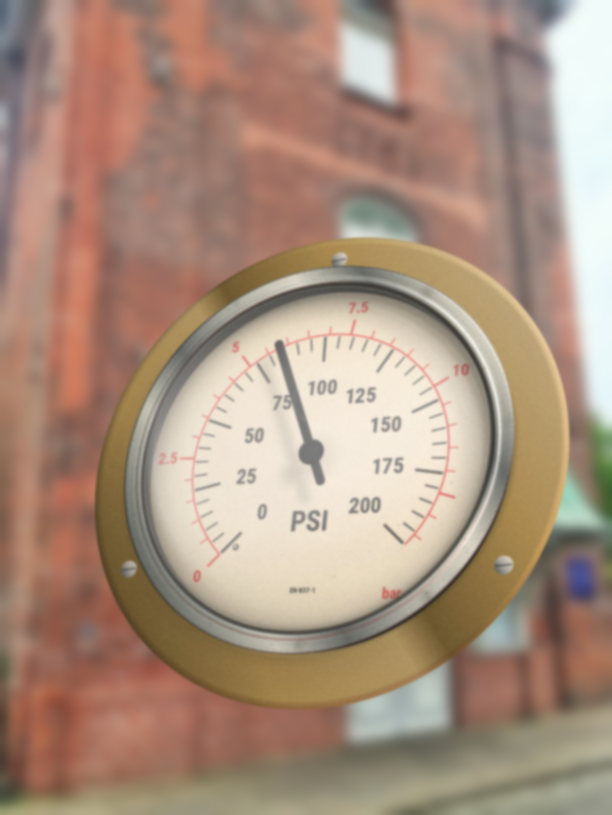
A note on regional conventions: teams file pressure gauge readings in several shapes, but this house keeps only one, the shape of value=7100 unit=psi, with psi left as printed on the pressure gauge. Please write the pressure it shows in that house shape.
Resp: value=85 unit=psi
